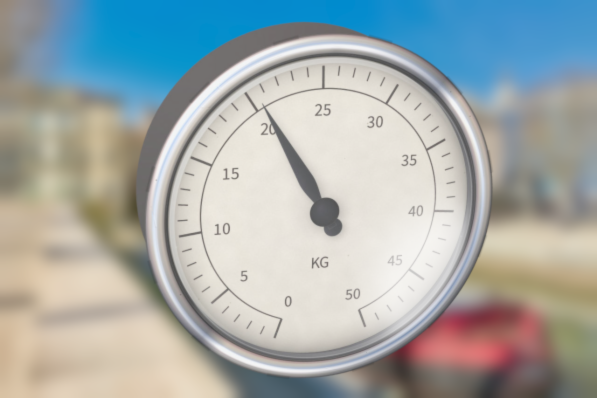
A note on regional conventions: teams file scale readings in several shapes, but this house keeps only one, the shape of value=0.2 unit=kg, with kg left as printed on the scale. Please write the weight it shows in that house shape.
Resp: value=20.5 unit=kg
